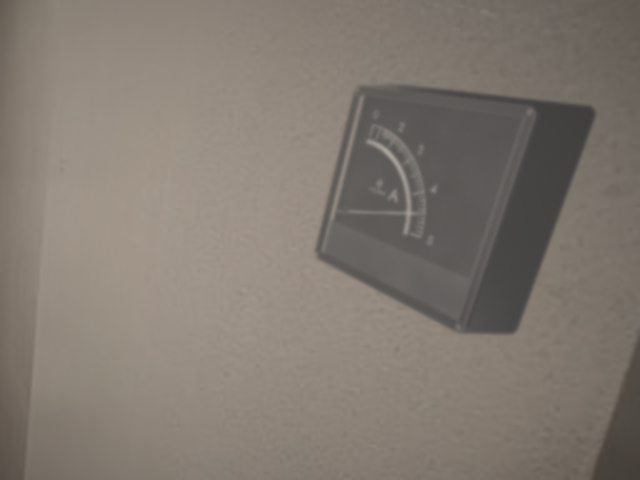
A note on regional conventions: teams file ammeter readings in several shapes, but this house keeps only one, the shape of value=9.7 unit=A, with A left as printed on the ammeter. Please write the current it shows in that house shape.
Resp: value=4.5 unit=A
